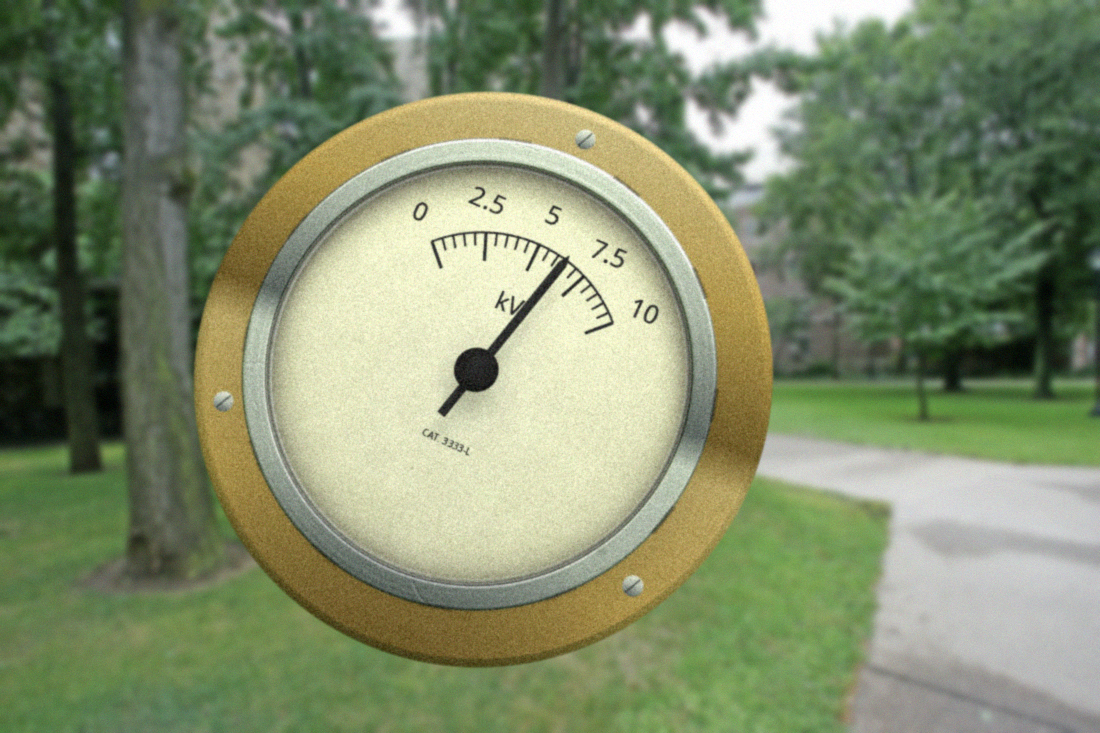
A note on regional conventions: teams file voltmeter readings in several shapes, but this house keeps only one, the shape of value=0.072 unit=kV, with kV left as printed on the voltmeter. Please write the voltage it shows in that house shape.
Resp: value=6.5 unit=kV
